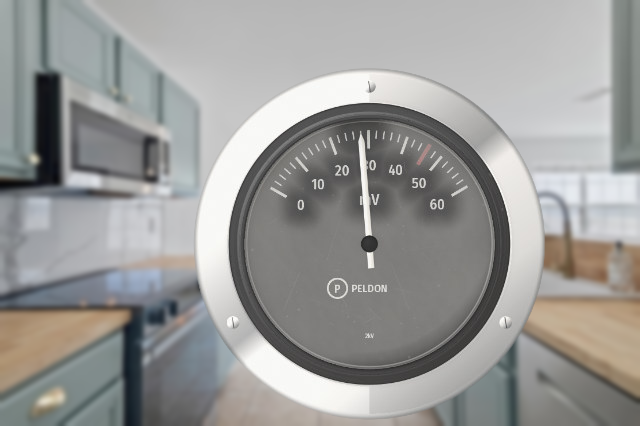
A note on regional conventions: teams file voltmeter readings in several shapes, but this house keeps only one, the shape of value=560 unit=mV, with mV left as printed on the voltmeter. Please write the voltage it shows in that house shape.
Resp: value=28 unit=mV
